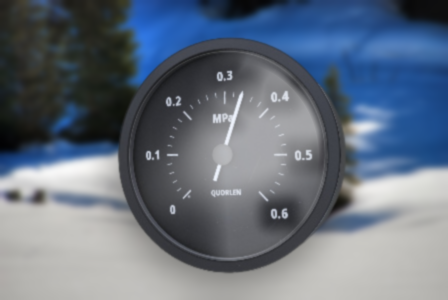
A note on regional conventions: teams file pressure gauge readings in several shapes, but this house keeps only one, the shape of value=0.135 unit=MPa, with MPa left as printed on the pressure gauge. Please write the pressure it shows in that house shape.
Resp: value=0.34 unit=MPa
